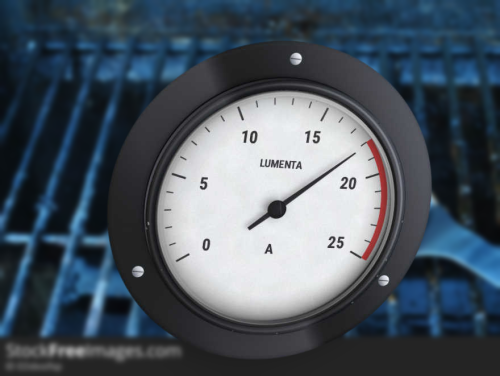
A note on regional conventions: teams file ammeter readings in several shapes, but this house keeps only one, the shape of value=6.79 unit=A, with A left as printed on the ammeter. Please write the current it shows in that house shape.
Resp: value=18 unit=A
